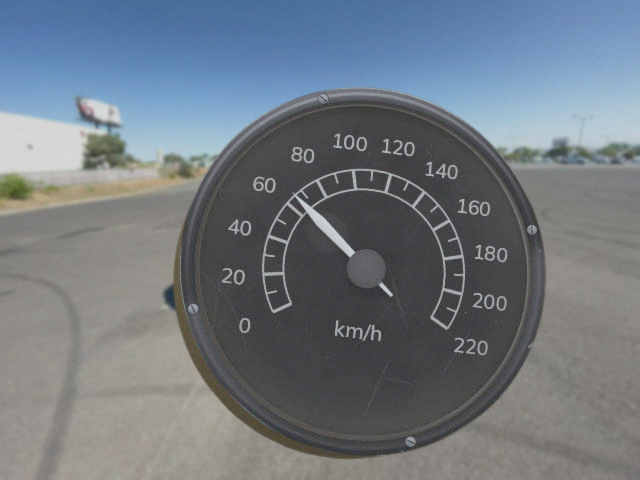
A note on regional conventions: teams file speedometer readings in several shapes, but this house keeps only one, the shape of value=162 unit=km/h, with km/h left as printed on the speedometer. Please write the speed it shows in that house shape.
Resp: value=65 unit=km/h
